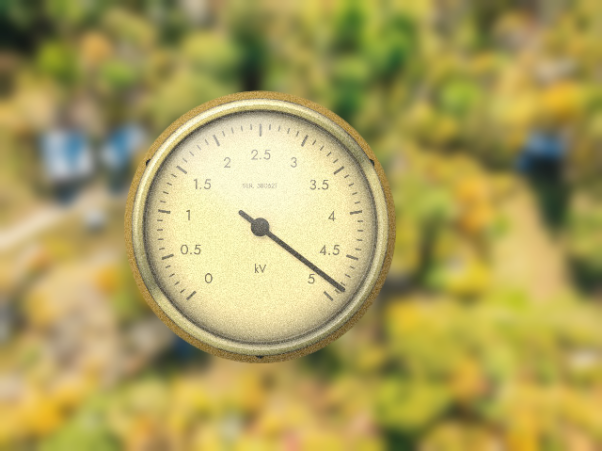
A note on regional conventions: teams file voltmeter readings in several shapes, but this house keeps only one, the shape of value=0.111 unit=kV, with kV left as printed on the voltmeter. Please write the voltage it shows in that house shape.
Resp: value=4.85 unit=kV
